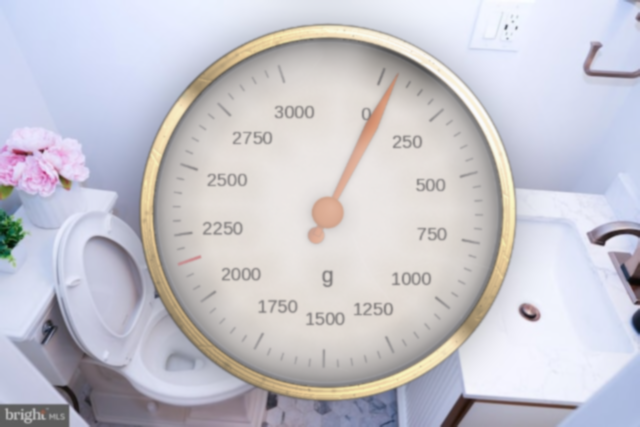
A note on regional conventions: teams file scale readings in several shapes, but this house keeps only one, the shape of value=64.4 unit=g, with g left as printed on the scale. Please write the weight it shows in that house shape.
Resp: value=50 unit=g
